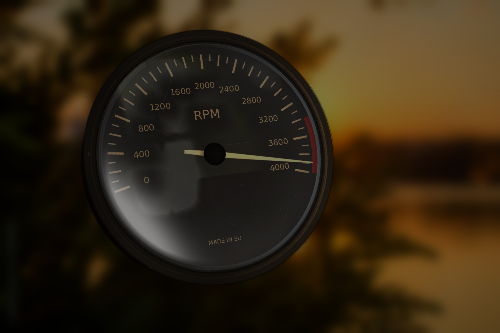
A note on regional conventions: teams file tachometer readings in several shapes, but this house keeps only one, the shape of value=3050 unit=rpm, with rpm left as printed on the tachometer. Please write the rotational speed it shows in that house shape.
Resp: value=3900 unit=rpm
